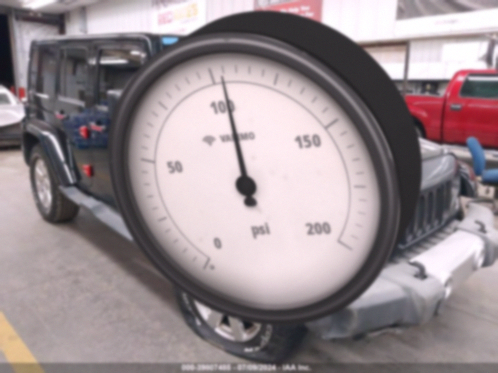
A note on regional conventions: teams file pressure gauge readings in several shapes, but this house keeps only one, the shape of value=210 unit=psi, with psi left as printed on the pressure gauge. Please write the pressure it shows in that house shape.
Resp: value=105 unit=psi
